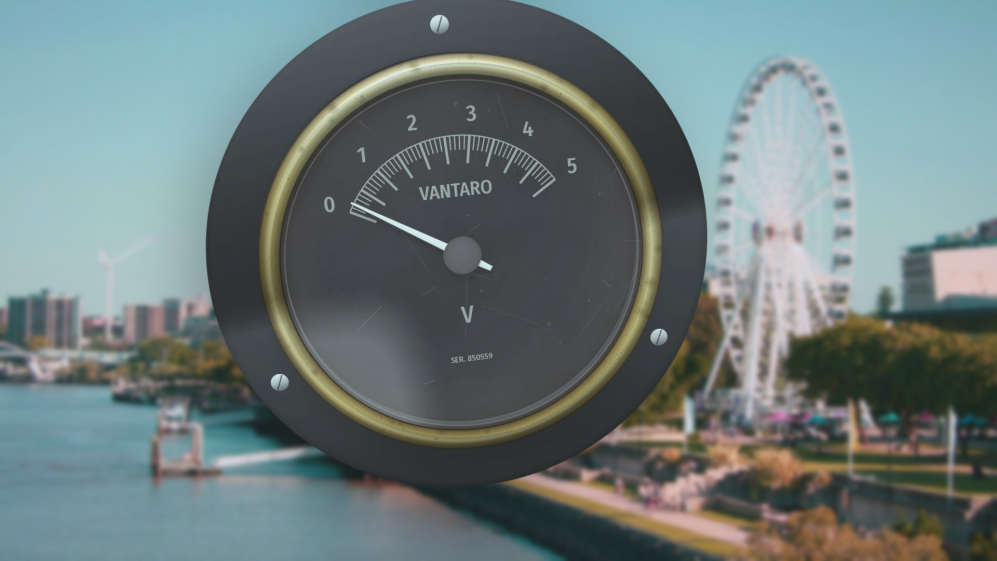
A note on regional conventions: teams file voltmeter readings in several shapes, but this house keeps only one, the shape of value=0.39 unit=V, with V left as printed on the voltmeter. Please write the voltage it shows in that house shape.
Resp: value=0.2 unit=V
